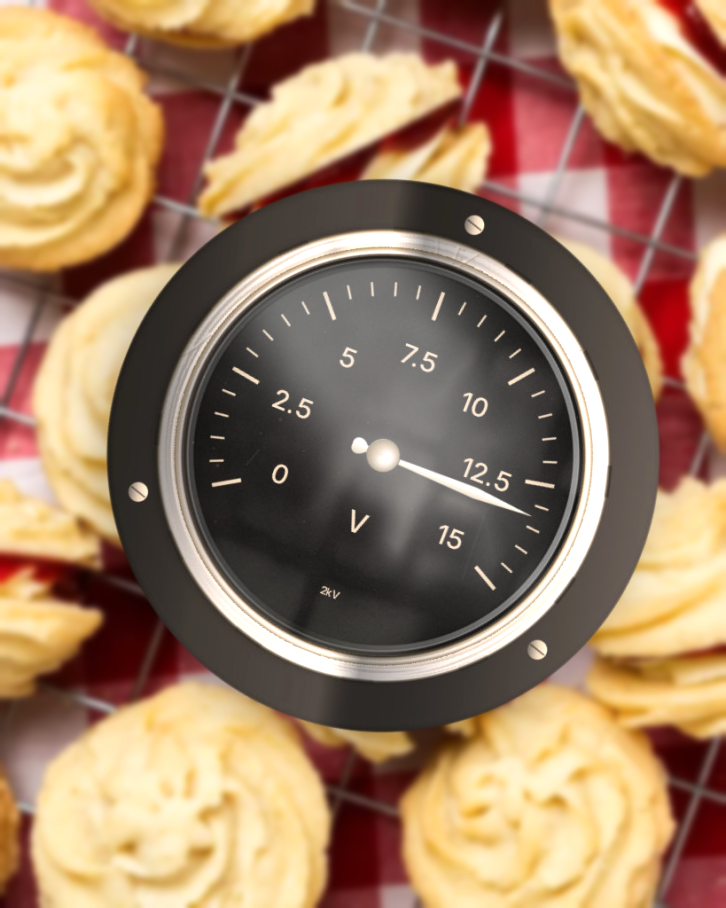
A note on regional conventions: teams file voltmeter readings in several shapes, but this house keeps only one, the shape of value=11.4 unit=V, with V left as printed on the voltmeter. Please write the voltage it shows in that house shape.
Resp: value=13.25 unit=V
